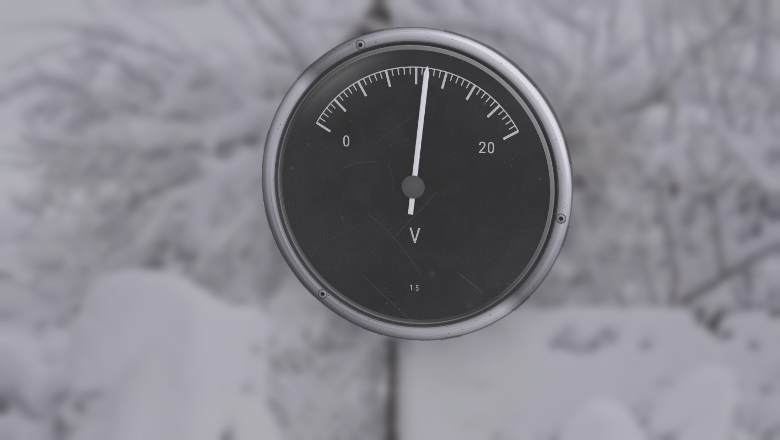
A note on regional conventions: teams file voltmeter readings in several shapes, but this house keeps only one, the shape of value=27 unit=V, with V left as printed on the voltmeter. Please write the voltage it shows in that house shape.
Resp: value=11 unit=V
